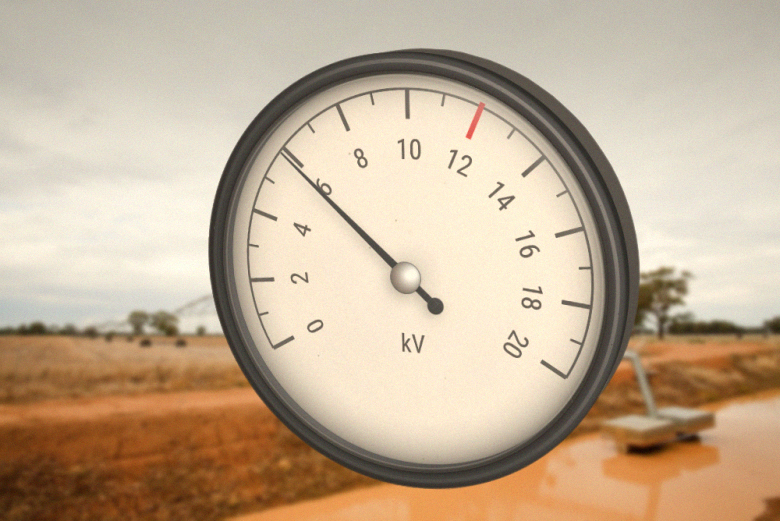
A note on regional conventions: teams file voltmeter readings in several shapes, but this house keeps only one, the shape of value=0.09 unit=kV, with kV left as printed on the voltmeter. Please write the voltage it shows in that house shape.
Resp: value=6 unit=kV
